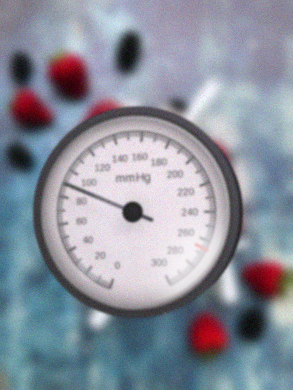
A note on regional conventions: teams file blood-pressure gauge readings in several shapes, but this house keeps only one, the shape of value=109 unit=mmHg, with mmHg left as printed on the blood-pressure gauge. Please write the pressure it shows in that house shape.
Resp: value=90 unit=mmHg
